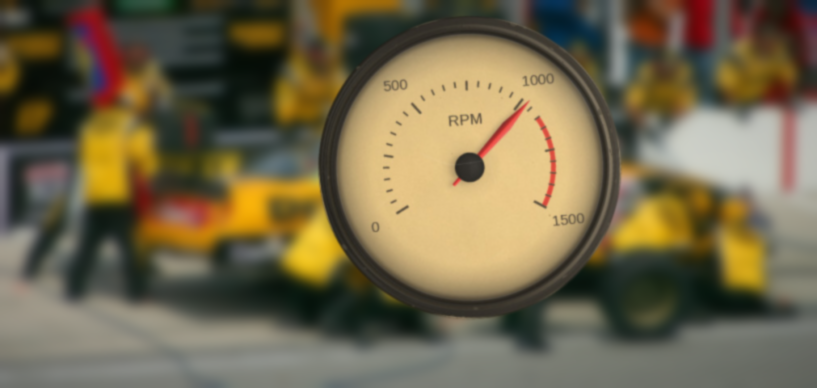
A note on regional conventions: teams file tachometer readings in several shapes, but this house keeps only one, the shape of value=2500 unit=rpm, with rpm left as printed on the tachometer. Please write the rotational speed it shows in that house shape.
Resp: value=1025 unit=rpm
